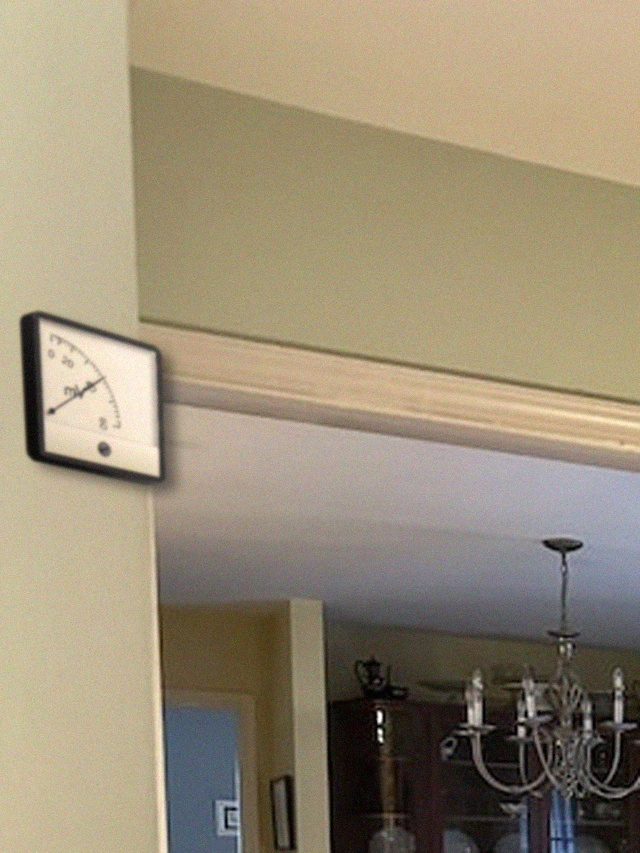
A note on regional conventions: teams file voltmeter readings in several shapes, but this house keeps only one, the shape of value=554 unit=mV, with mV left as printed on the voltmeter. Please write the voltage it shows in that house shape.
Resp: value=40 unit=mV
